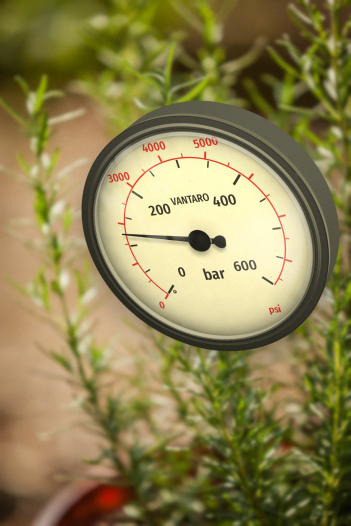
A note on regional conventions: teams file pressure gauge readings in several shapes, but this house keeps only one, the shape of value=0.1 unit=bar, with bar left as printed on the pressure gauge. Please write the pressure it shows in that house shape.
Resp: value=125 unit=bar
